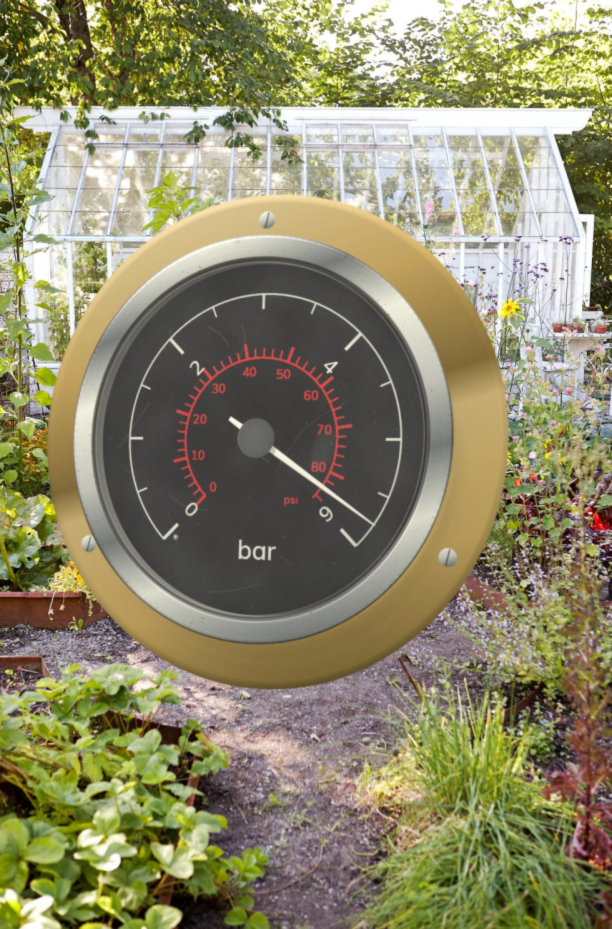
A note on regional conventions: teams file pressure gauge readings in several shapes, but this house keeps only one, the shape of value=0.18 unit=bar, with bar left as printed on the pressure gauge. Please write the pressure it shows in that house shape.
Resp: value=5.75 unit=bar
